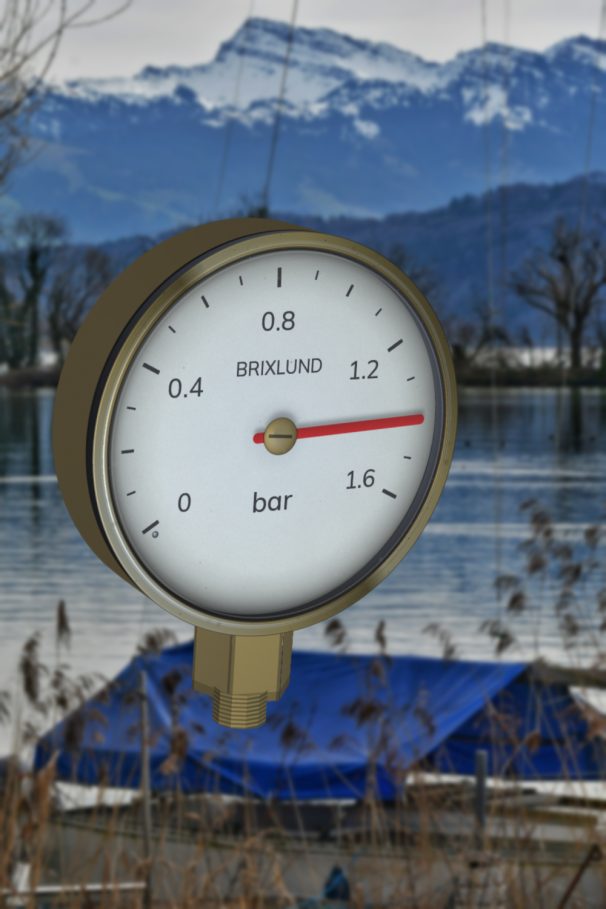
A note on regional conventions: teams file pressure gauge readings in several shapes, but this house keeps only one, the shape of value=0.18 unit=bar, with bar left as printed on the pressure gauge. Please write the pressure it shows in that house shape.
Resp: value=1.4 unit=bar
